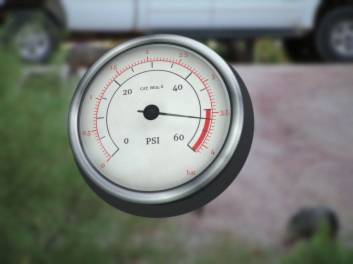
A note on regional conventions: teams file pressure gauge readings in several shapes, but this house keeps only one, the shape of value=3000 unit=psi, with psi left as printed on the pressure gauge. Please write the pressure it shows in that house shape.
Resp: value=52.5 unit=psi
